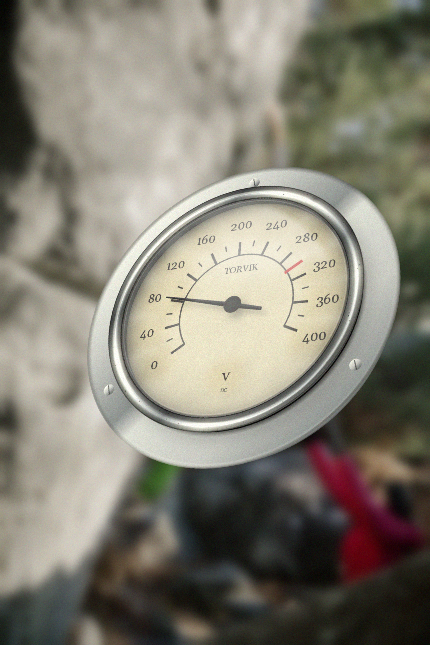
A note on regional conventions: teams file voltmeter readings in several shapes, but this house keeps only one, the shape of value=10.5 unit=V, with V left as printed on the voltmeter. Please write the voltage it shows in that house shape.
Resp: value=80 unit=V
